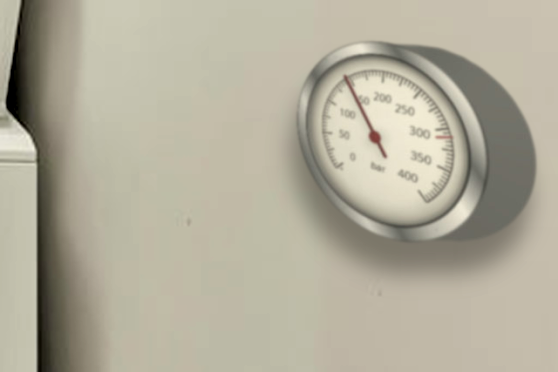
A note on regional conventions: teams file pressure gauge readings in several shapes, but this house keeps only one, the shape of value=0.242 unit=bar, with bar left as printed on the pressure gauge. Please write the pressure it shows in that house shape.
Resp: value=150 unit=bar
